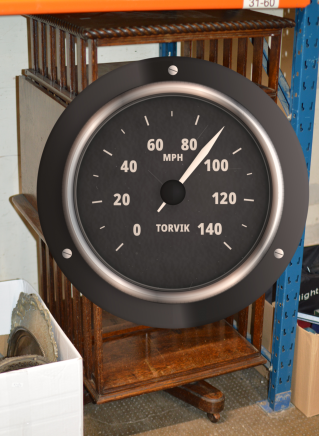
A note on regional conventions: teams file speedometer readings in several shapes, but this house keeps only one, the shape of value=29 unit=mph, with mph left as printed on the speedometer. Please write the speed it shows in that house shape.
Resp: value=90 unit=mph
